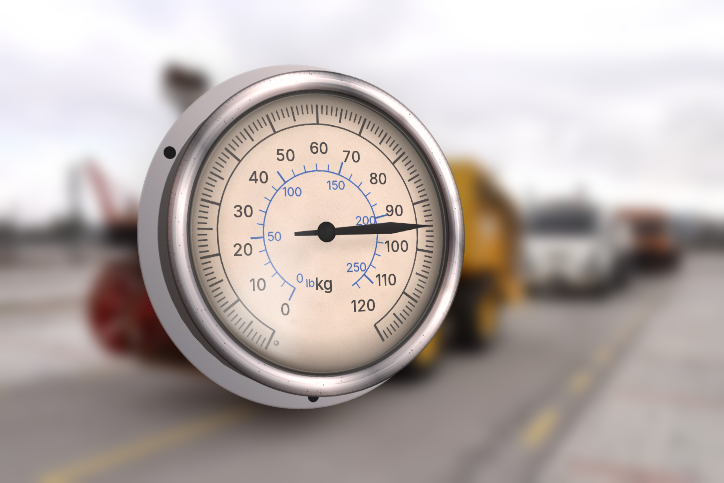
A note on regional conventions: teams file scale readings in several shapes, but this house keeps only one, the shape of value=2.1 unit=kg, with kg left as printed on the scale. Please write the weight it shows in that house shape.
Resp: value=95 unit=kg
